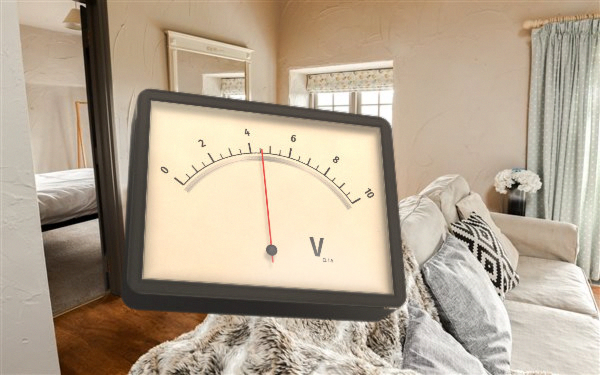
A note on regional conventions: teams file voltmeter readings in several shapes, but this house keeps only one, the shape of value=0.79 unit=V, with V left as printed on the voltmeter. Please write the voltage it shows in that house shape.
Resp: value=4.5 unit=V
